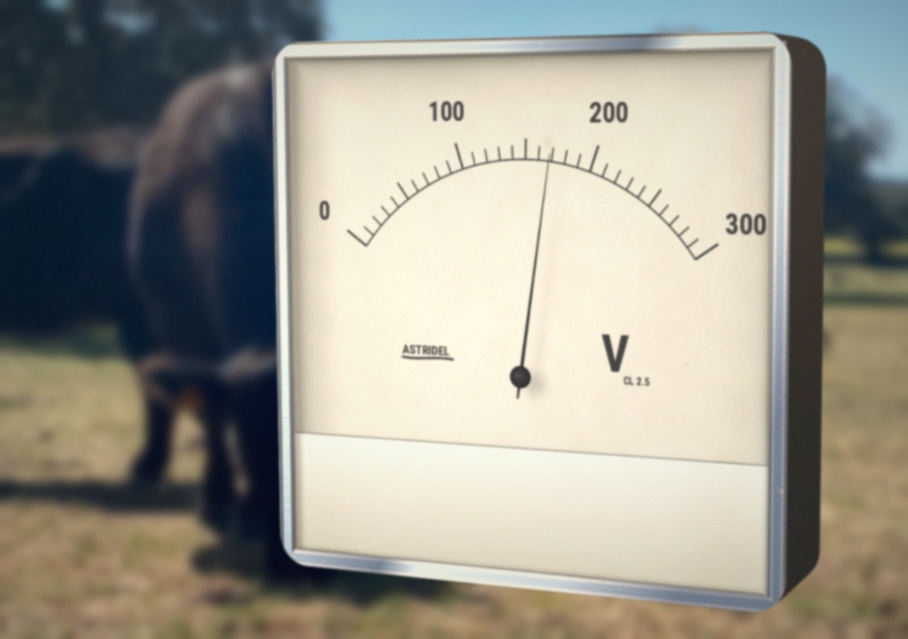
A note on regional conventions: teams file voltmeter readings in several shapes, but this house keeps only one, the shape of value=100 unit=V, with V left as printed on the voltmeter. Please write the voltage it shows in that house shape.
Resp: value=170 unit=V
